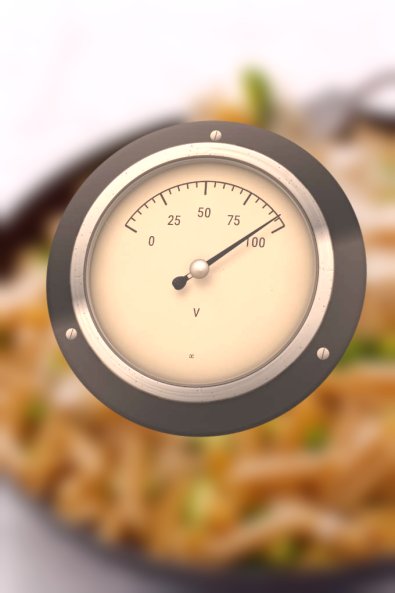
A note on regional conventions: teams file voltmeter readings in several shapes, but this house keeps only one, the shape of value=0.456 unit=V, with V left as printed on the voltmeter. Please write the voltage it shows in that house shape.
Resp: value=95 unit=V
